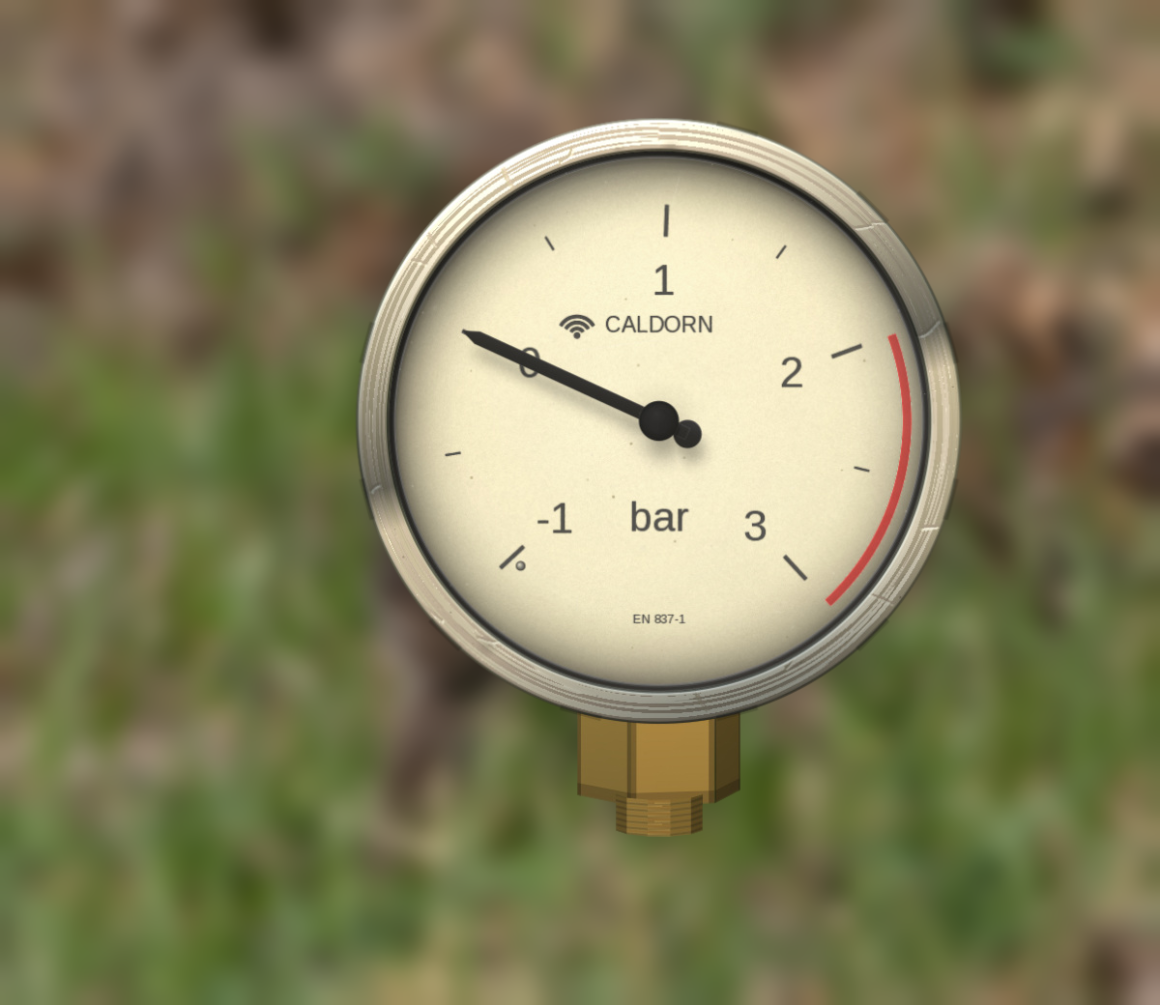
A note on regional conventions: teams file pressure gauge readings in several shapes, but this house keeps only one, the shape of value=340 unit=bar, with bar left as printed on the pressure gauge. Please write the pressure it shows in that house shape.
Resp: value=0 unit=bar
